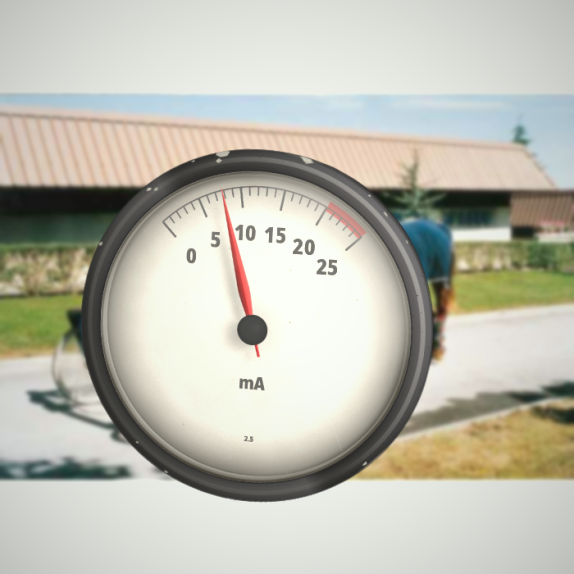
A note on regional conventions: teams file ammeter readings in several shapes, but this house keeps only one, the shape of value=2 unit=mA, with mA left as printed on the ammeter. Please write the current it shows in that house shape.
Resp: value=8 unit=mA
